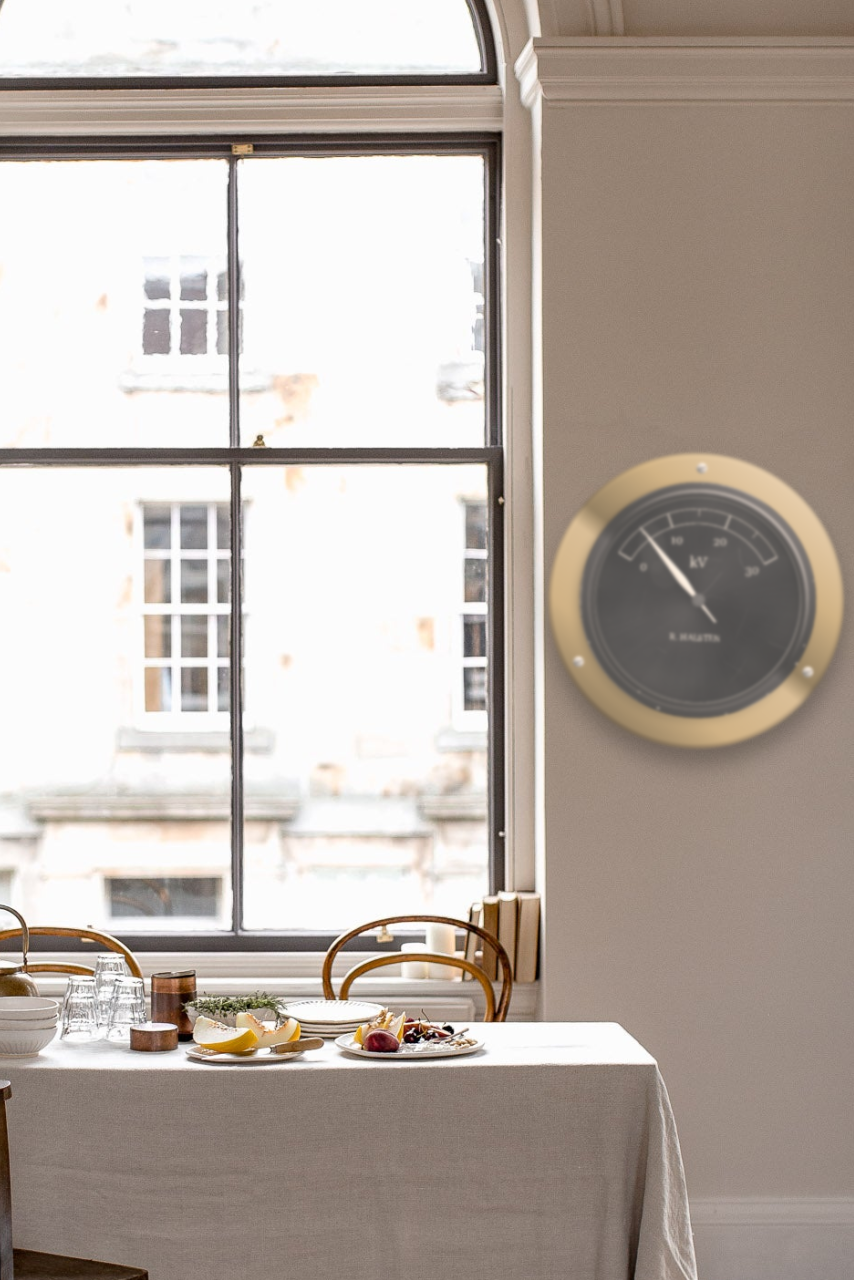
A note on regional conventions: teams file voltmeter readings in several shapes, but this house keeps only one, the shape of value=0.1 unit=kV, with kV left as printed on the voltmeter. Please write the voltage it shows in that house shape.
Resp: value=5 unit=kV
